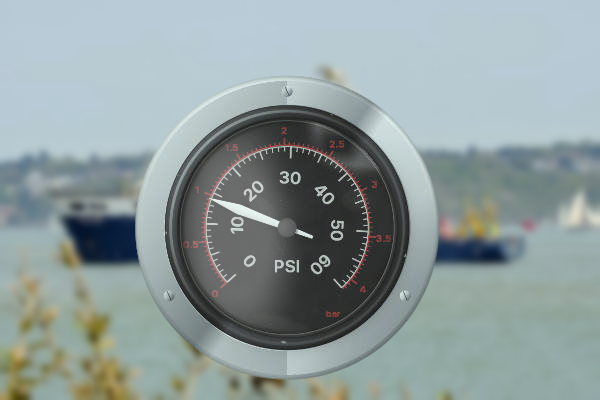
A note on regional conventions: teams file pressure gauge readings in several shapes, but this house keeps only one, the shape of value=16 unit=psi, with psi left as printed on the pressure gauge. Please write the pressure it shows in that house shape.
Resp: value=14 unit=psi
